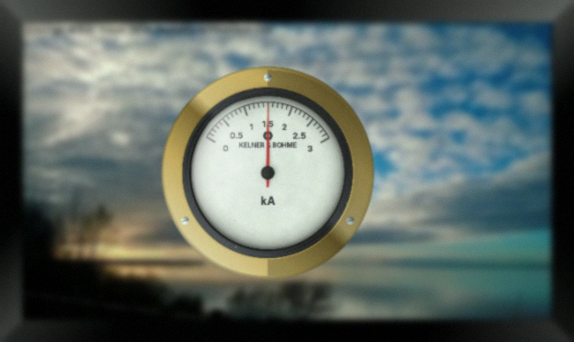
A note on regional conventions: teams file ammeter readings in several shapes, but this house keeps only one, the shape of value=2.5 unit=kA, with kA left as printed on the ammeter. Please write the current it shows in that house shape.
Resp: value=1.5 unit=kA
